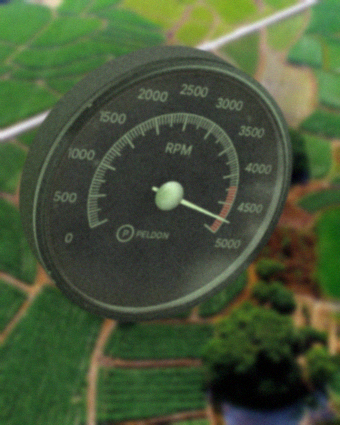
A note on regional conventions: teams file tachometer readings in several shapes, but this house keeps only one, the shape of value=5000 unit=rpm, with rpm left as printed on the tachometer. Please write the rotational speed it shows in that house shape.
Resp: value=4750 unit=rpm
